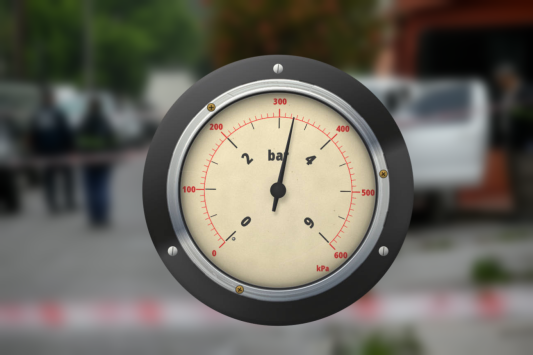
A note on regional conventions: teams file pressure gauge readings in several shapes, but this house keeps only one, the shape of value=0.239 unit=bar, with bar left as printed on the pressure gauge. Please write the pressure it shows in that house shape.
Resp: value=3.25 unit=bar
